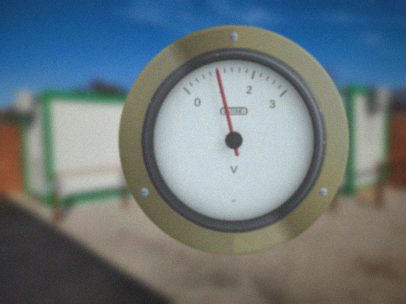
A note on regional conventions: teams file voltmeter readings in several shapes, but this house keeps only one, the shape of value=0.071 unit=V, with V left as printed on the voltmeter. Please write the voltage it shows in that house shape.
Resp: value=1 unit=V
